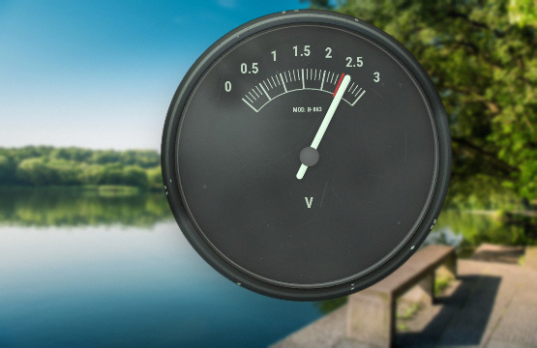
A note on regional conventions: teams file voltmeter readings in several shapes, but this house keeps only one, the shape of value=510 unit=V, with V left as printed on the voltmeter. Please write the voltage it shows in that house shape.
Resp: value=2.5 unit=V
